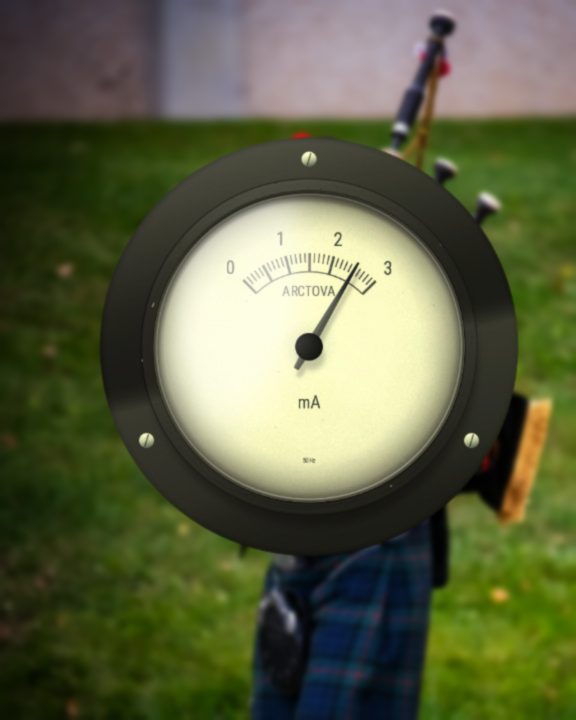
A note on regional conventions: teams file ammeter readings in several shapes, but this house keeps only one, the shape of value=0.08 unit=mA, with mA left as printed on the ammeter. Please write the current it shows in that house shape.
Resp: value=2.5 unit=mA
